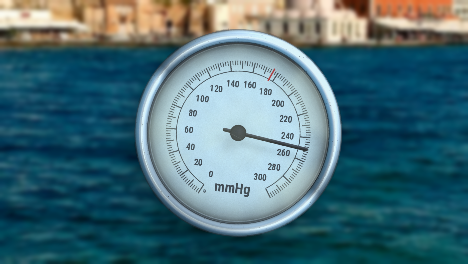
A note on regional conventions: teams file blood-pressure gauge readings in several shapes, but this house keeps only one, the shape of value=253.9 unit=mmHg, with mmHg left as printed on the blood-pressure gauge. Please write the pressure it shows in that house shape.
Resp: value=250 unit=mmHg
